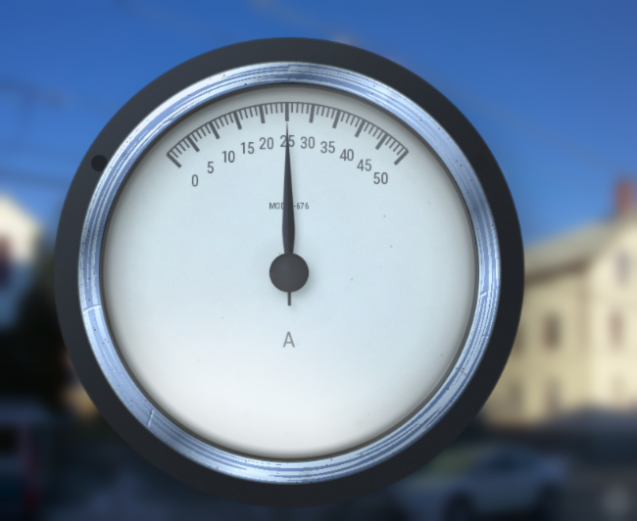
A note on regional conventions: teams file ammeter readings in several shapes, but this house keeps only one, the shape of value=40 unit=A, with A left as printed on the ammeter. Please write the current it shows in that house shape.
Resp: value=25 unit=A
